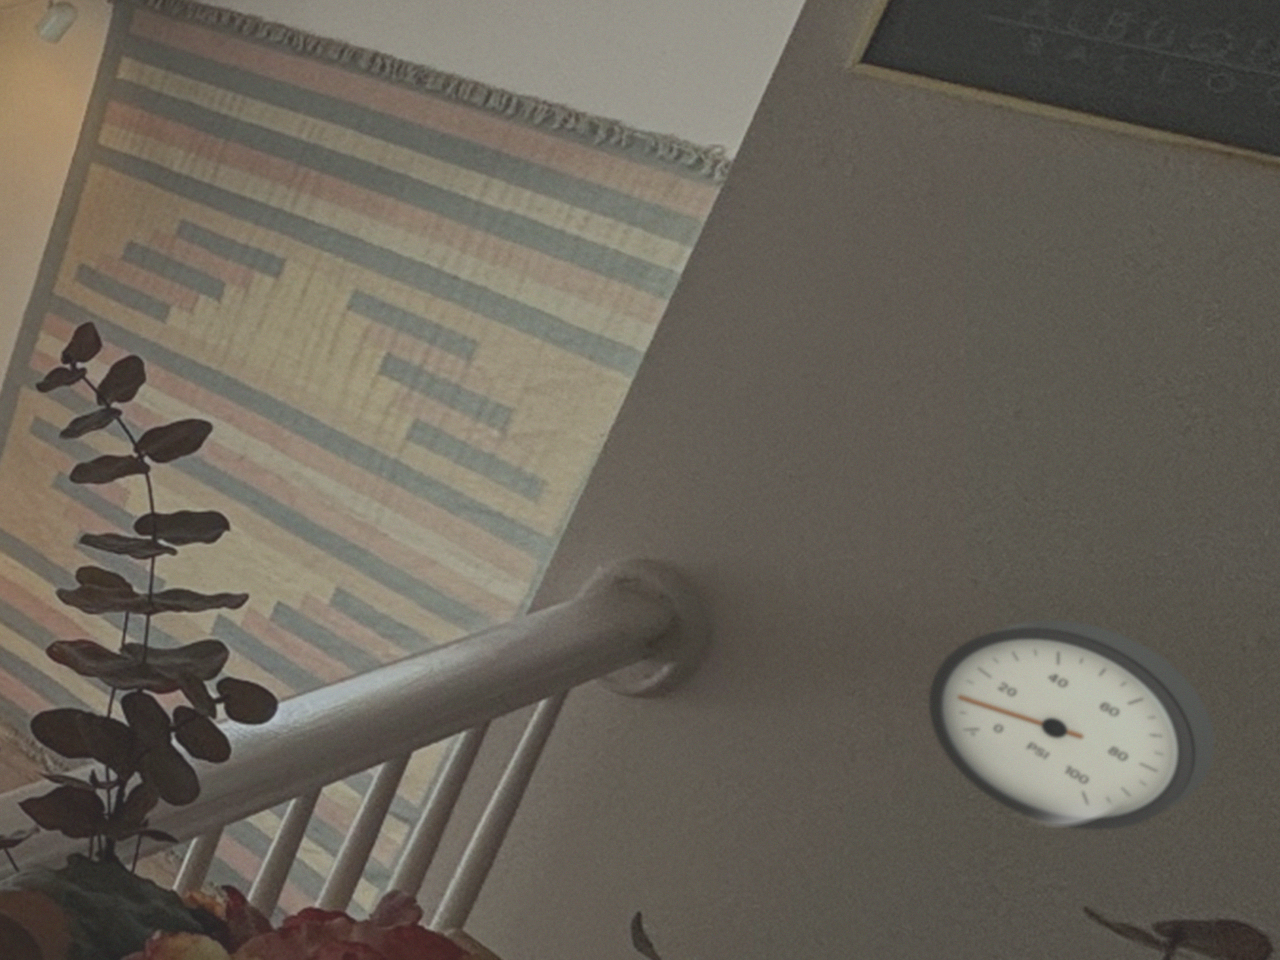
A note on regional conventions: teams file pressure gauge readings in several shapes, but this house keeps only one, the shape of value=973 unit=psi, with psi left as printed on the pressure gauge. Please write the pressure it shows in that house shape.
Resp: value=10 unit=psi
